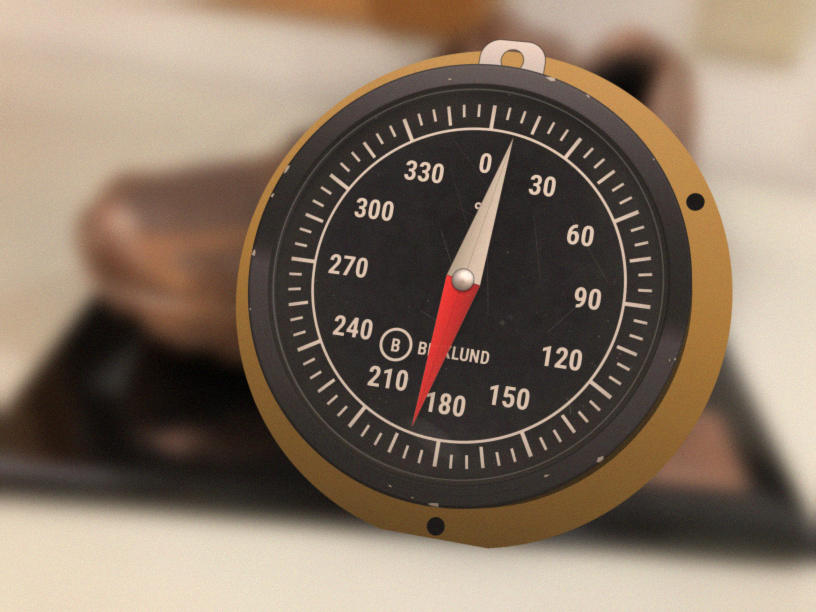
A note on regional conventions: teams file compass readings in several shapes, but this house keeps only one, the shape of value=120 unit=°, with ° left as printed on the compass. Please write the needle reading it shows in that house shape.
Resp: value=190 unit=°
